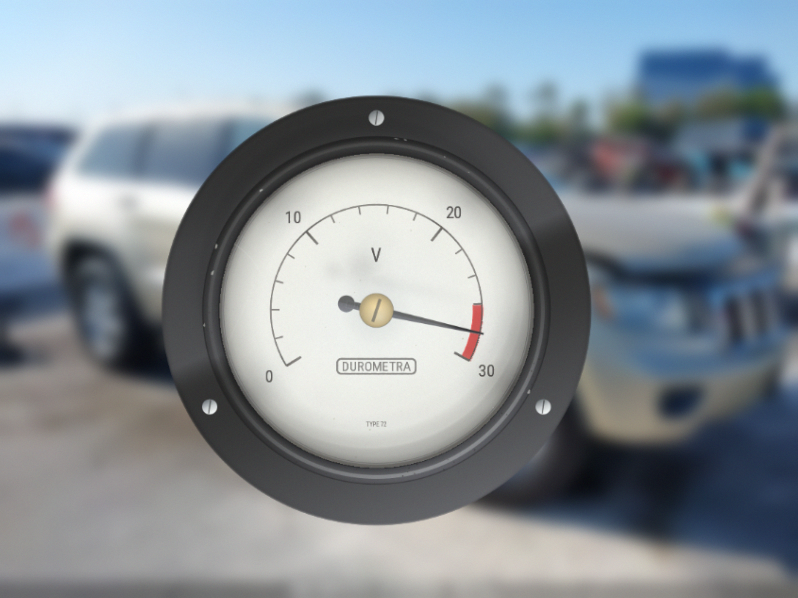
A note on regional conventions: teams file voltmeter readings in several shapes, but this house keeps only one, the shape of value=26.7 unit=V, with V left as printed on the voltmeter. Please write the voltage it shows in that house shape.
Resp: value=28 unit=V
